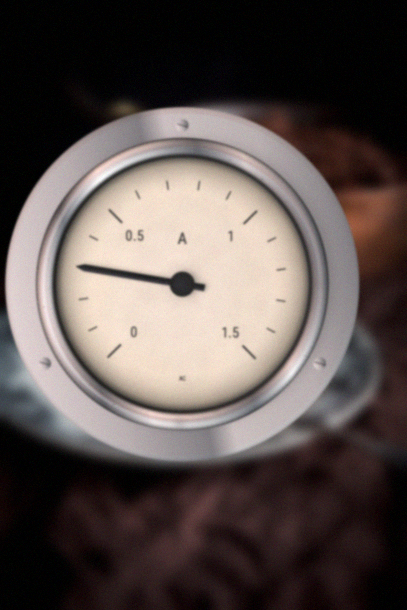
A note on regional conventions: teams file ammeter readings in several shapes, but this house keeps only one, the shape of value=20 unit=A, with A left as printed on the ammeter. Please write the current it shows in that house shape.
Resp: value=0.3 unit=A
